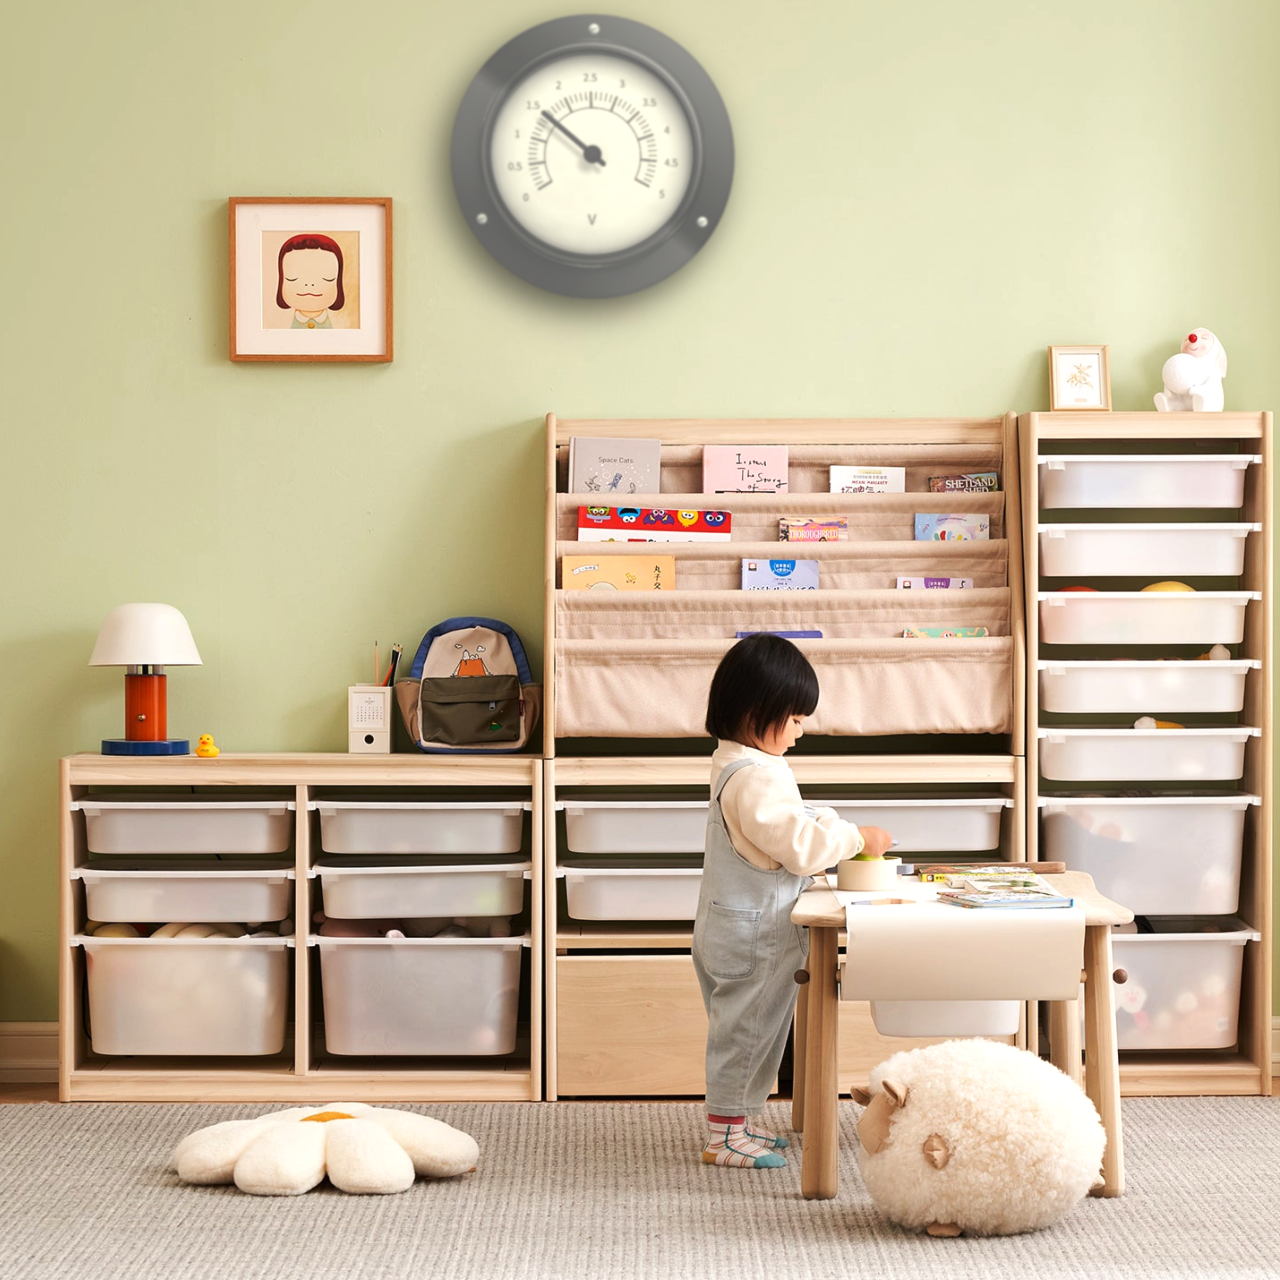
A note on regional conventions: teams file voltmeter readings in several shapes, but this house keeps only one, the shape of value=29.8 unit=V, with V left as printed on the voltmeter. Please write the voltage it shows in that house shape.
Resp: value=1.5 unit=V
